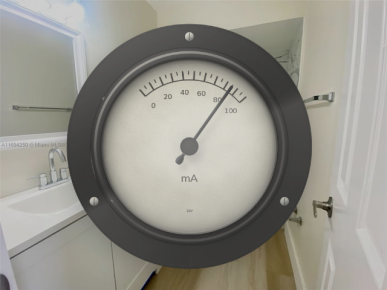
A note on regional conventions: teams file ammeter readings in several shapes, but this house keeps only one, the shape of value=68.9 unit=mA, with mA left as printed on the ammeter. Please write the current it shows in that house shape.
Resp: value=85 unit=mA
